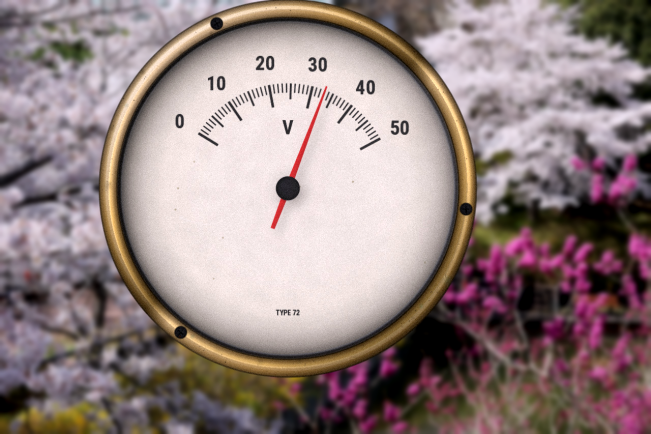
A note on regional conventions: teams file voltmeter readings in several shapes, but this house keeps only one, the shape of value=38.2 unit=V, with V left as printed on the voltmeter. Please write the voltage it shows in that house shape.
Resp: value=33 unit=V
